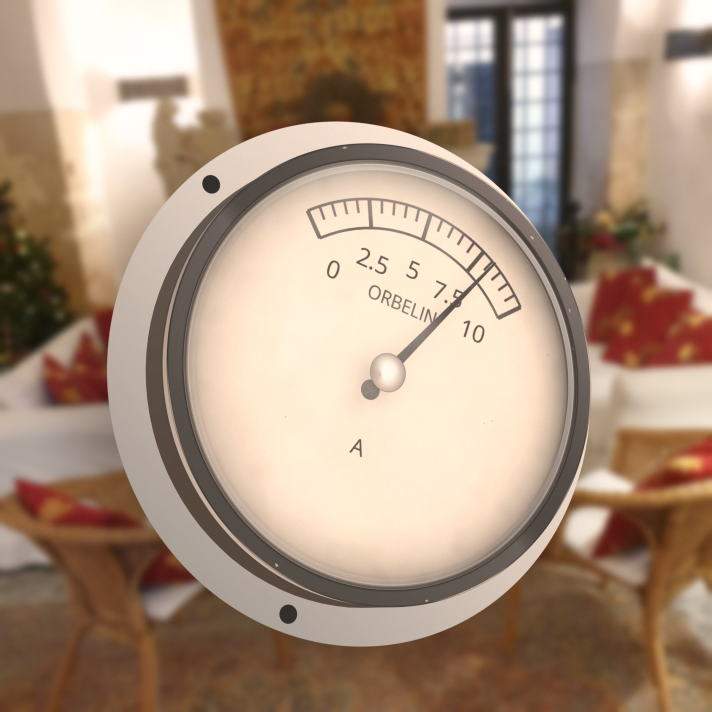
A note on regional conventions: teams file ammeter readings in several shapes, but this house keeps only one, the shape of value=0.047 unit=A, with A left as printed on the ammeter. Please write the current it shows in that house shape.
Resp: value=8 unit=A
